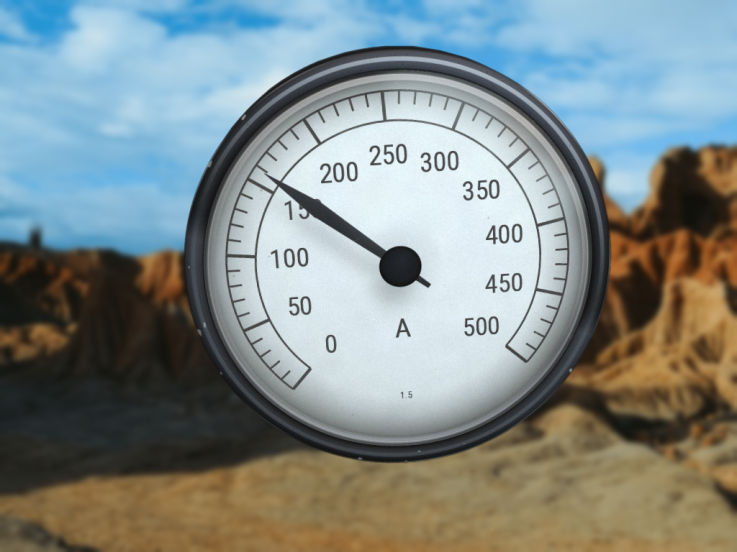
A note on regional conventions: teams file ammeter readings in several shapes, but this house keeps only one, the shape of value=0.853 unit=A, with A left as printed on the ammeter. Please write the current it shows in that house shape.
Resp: value=160 unit=A
